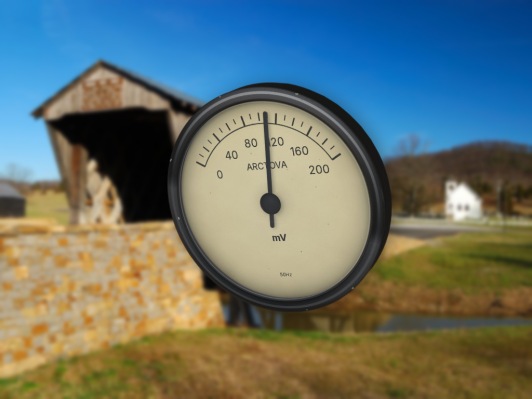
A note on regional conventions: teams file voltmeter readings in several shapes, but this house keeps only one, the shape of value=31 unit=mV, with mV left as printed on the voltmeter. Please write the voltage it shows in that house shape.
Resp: value=110 unit=mV
